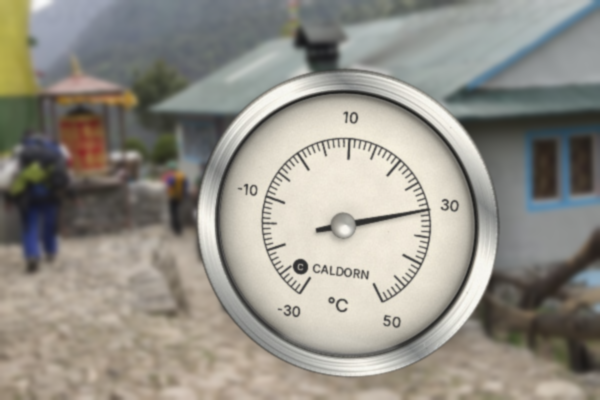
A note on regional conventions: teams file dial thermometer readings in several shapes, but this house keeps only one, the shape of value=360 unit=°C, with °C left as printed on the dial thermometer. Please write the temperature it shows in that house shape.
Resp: value=30 unit=°C
